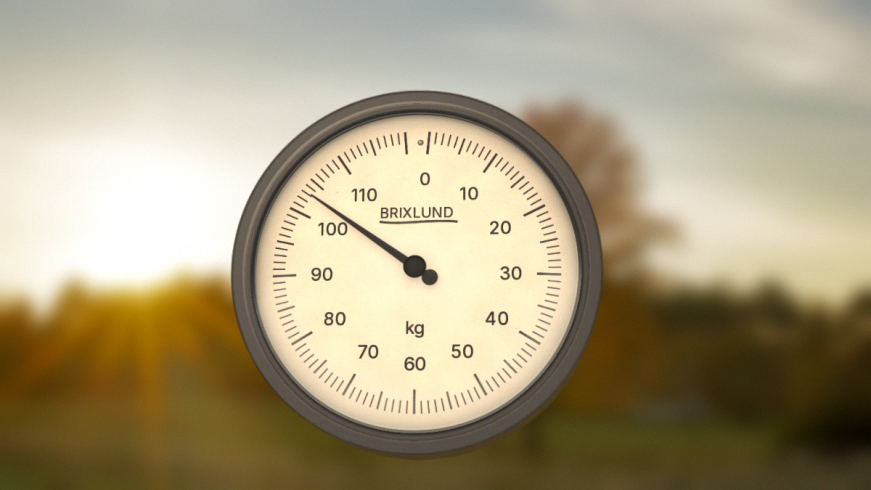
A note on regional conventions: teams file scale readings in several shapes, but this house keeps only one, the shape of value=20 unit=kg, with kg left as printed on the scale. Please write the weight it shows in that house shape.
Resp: value=103 unit=kg
